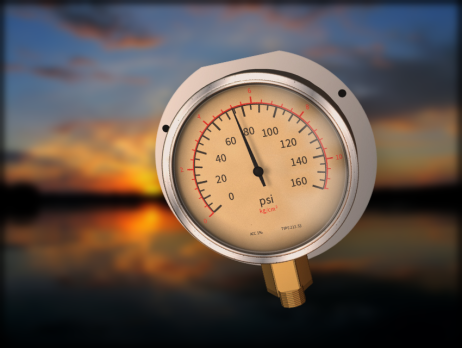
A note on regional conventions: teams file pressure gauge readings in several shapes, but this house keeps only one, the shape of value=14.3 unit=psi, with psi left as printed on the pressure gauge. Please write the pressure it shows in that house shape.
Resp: value=75 unit=psi
